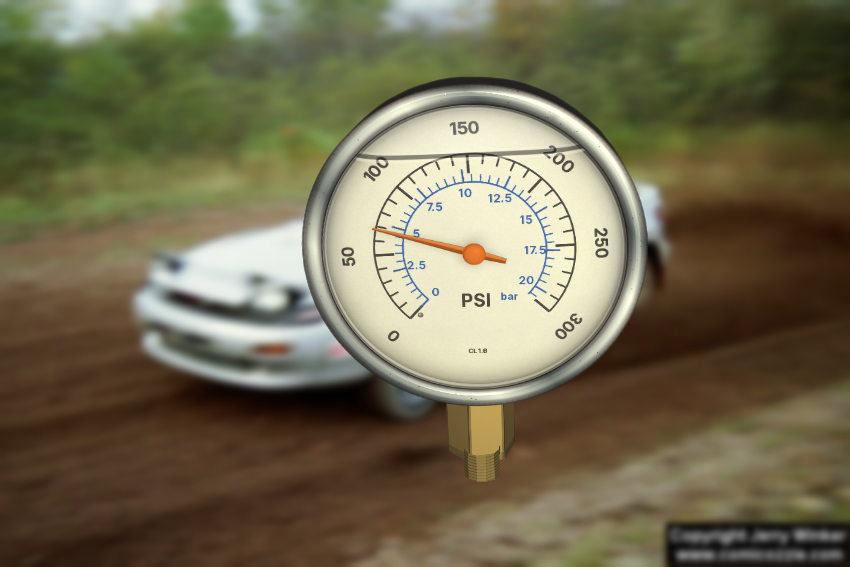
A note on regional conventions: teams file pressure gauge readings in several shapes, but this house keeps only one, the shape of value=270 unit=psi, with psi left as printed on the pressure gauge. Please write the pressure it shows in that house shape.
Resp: value=70 unit=psi
